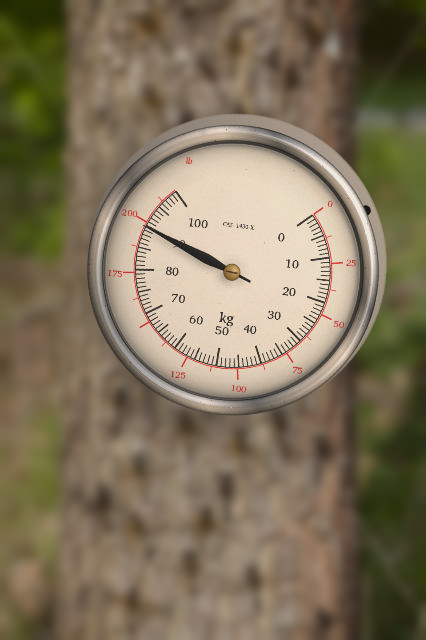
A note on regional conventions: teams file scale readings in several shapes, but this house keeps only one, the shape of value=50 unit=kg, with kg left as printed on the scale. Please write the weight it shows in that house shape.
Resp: value=90 unit=kg
